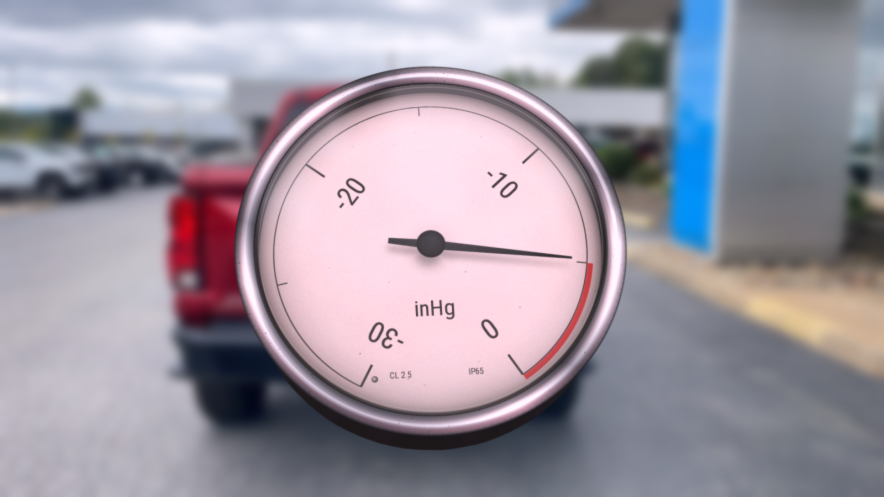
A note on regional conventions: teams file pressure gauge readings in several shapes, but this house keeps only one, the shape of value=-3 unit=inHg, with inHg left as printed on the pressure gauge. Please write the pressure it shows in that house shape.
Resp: value=-5 unit=inHg
